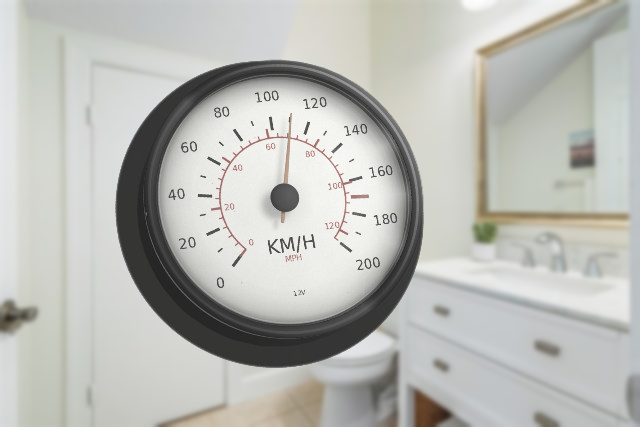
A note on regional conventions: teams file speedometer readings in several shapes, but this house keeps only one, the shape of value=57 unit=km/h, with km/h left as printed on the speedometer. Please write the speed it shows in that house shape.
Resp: value=110 unit=km/h
